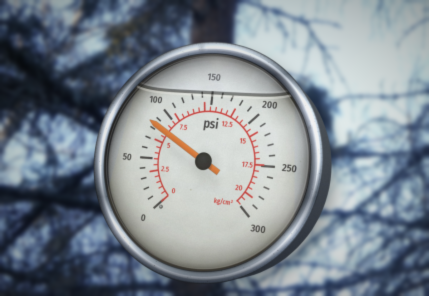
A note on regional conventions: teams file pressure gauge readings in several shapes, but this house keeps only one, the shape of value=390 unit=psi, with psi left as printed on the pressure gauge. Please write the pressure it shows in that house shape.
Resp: value=85 unit=psi
